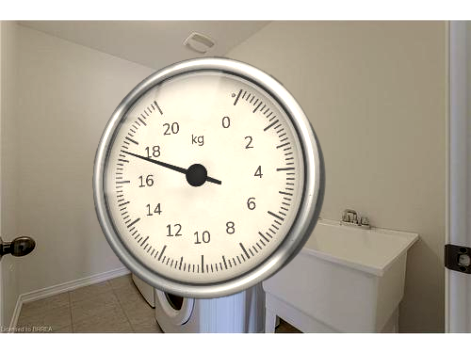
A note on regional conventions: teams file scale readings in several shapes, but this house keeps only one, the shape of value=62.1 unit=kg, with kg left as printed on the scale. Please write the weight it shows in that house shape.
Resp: value=17.4 unit=kg
